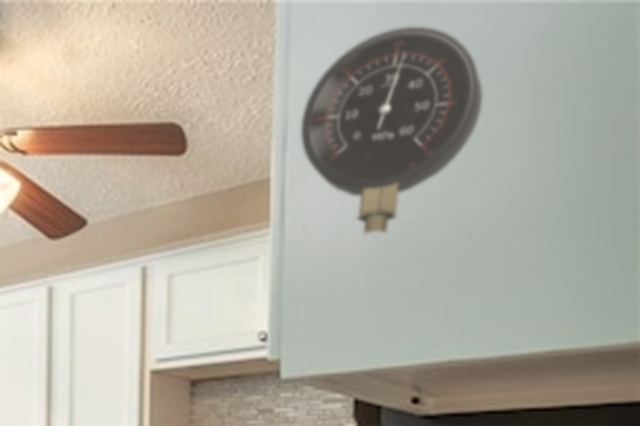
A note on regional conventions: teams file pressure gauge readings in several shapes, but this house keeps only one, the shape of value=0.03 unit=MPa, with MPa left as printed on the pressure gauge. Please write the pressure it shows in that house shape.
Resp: value=32 unit=MPa
